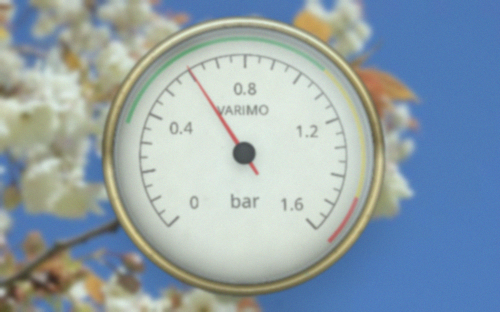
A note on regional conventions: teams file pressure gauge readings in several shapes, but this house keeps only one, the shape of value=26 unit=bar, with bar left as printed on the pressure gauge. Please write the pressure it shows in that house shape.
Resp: value=0.6 unit=bar
